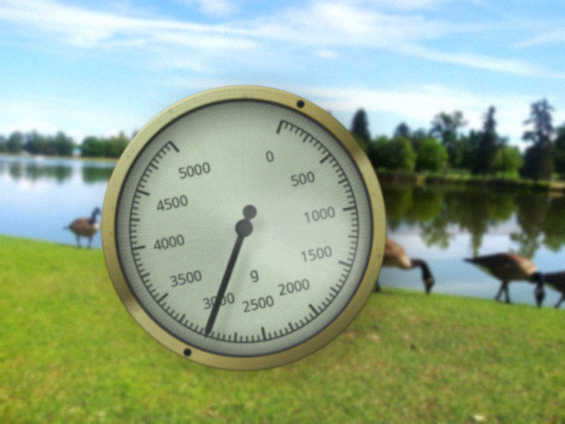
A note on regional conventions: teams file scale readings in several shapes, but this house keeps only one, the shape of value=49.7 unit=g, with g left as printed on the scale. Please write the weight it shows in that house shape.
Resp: value=3000 unit=g
